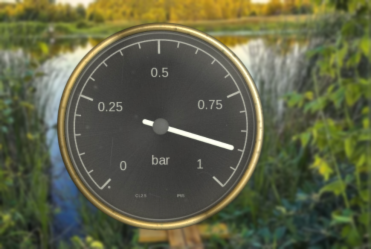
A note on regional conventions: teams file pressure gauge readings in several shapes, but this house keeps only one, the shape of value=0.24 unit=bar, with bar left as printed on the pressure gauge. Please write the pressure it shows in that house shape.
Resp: value=0.9 unit=bar
